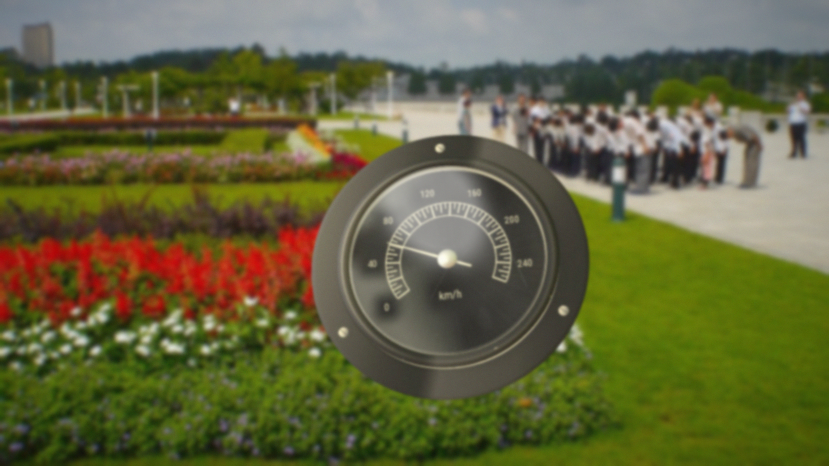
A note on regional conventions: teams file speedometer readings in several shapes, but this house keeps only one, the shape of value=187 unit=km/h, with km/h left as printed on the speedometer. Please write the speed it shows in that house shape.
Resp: value=60 unit=km/h
